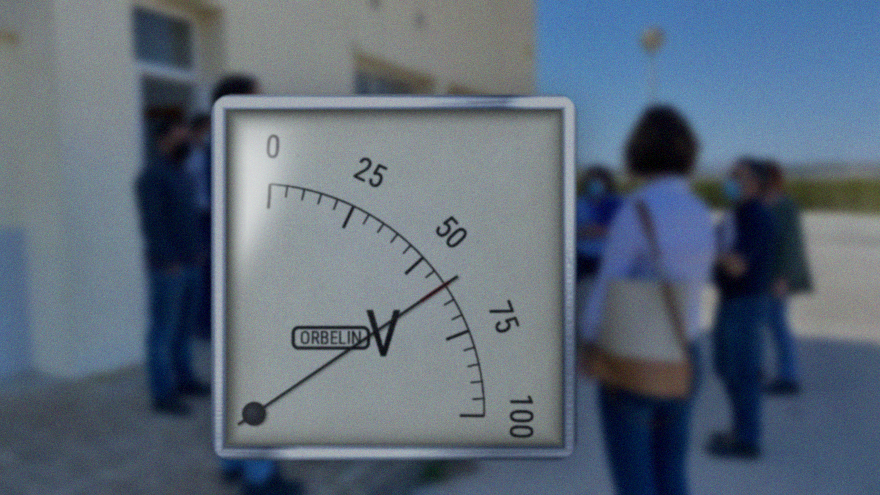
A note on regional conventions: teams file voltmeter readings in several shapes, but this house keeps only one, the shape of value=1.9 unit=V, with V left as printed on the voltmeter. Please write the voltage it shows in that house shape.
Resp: value=60 unit=V
